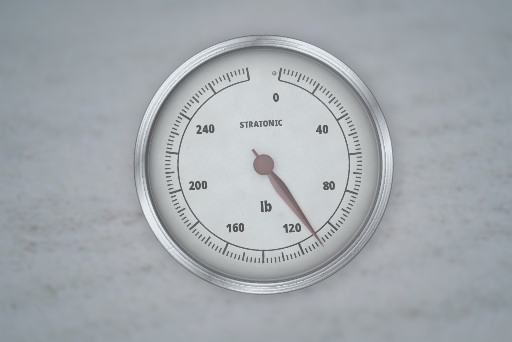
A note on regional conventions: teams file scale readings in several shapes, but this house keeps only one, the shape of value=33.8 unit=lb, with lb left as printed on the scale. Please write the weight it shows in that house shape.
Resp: value=110 unit=lb
